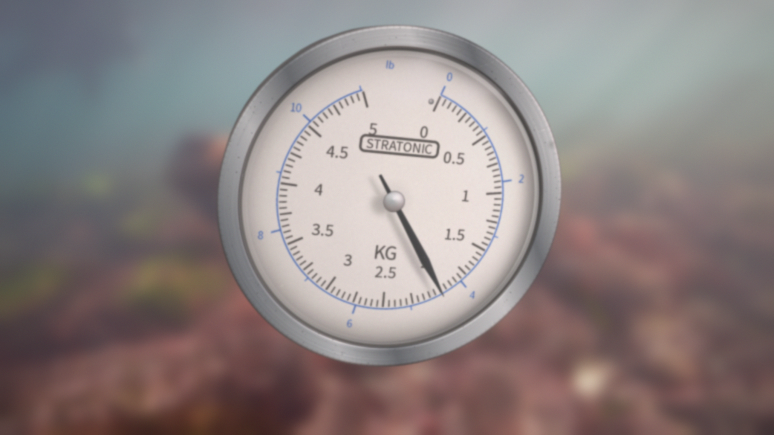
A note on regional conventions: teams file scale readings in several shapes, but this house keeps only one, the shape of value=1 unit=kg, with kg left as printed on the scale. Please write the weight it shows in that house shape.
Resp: value=2 unit=kg
